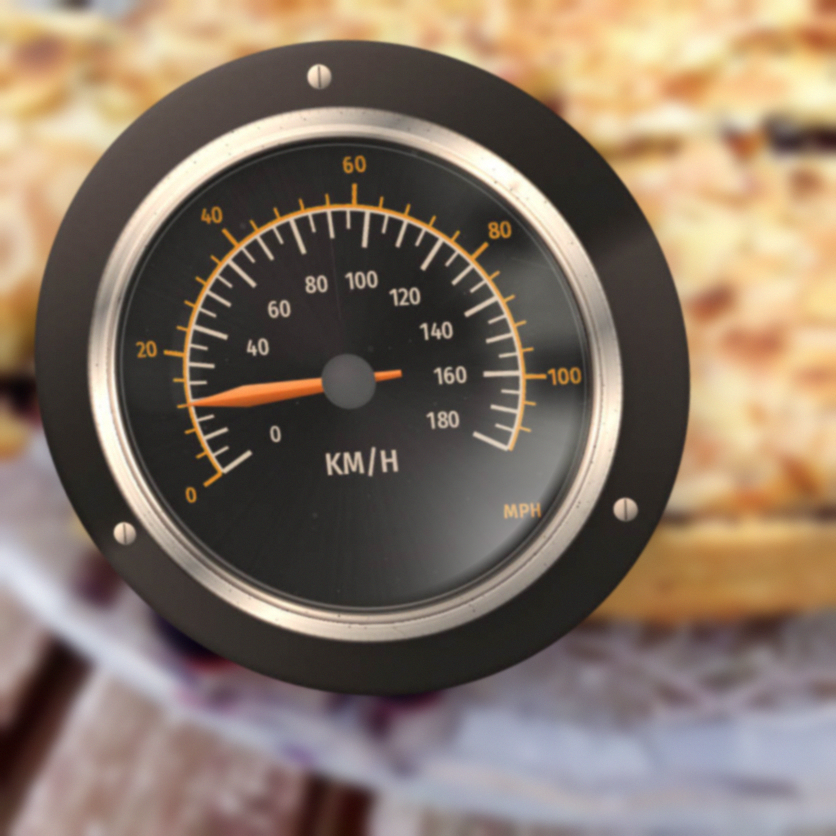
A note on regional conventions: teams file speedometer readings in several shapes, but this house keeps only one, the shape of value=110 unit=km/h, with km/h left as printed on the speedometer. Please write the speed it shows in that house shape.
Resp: value=20 unit=km/h
